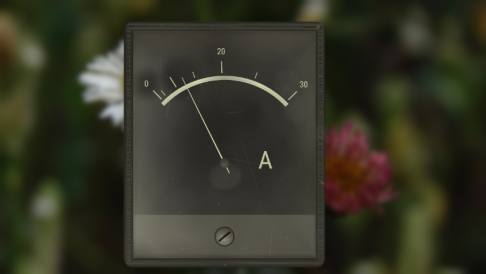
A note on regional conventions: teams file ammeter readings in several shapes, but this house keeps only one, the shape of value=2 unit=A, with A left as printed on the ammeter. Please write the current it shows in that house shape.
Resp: value=12.5 unit=A
